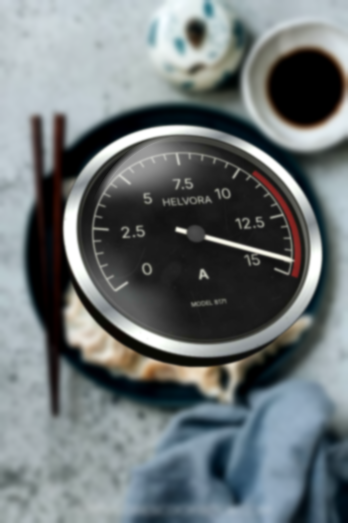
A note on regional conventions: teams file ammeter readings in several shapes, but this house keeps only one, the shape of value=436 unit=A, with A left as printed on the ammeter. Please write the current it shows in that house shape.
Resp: value=14.5 unit=A
